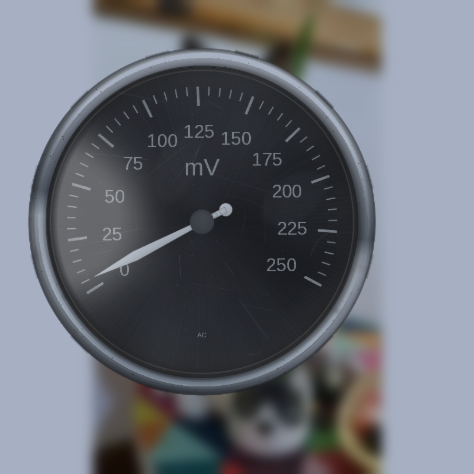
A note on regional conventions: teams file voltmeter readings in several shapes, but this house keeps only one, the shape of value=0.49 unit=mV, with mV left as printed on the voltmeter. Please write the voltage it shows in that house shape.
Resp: value=5 unit=mV
